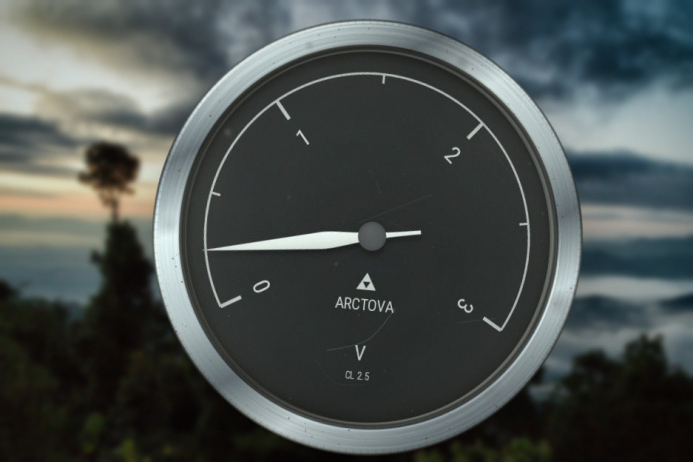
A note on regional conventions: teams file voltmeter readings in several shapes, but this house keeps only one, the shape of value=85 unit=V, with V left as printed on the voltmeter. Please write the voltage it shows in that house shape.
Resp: value=0.25 unit=V
